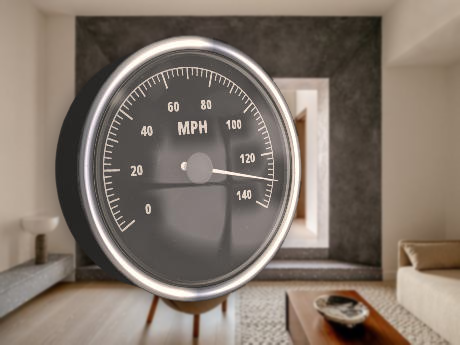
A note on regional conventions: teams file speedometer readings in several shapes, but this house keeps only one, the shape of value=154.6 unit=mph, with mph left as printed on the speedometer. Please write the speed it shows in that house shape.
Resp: value=130 unit=mph
